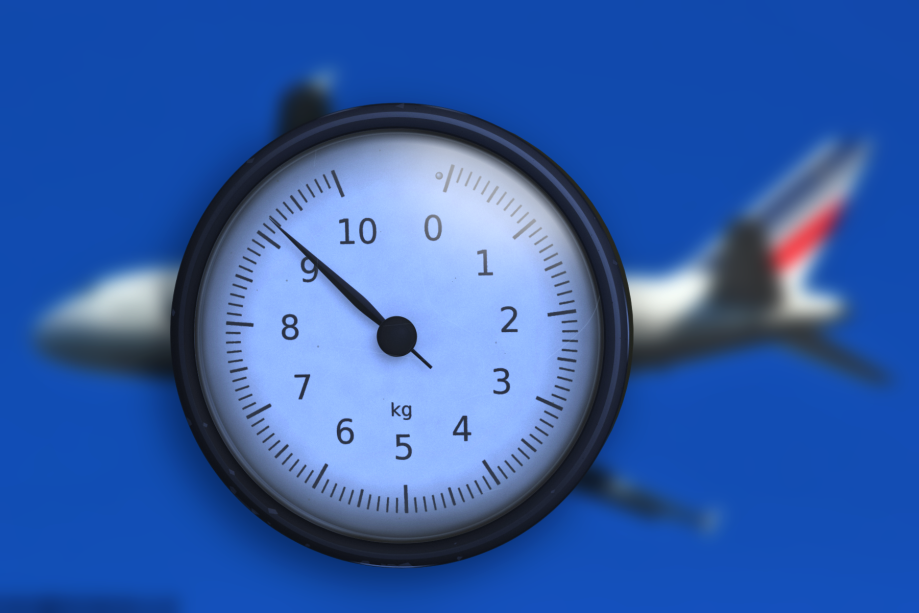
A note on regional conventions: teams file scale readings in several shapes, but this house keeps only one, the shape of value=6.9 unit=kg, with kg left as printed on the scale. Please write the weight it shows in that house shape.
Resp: value=9.2 unit=kg
